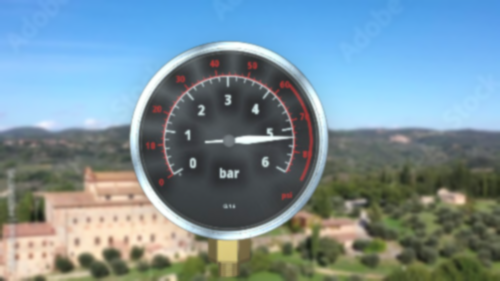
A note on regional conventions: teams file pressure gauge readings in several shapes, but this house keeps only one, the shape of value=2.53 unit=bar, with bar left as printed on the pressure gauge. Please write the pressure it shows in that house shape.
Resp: value=5.2 unit=bar
